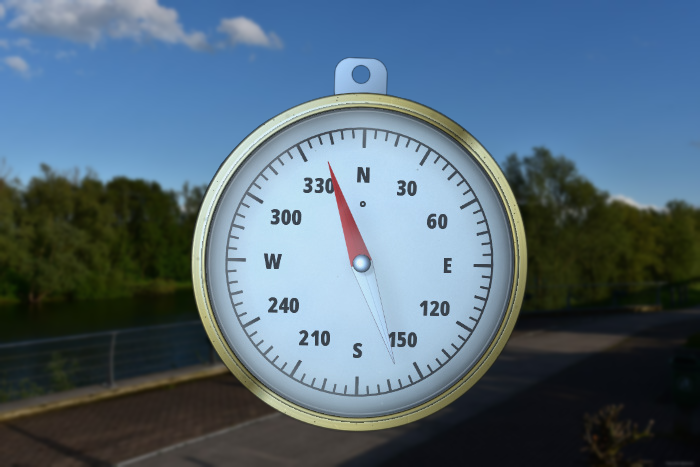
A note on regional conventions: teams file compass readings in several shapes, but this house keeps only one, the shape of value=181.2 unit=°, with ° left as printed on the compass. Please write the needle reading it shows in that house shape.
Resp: value=340 unit=°
